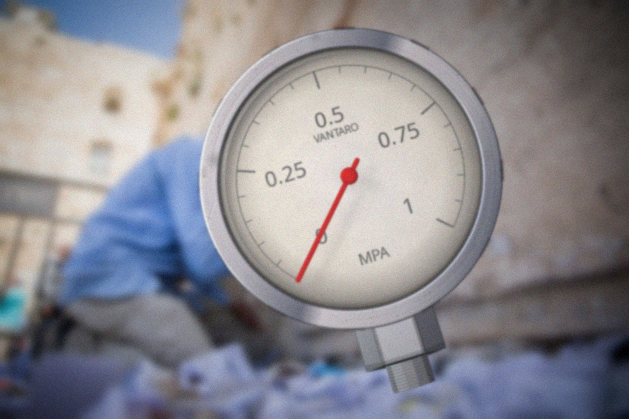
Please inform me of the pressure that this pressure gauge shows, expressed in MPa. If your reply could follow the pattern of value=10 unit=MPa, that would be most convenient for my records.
value=0 unit=MPa
